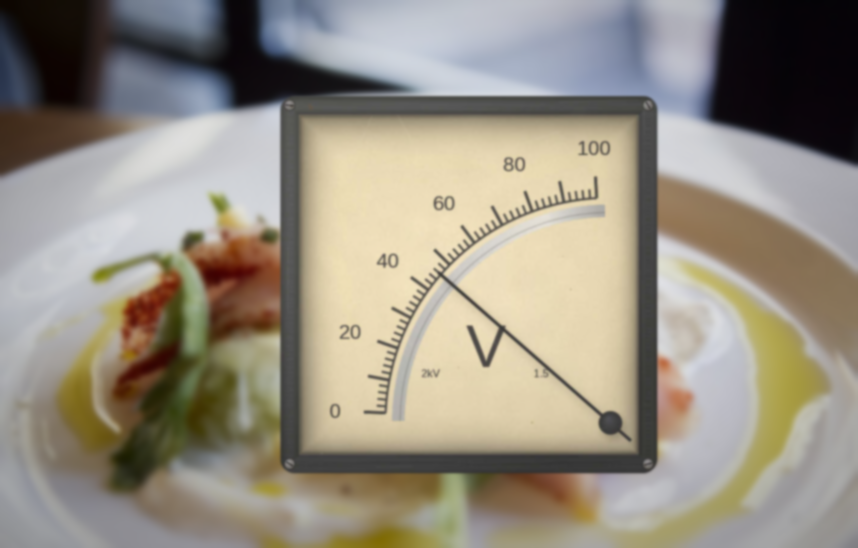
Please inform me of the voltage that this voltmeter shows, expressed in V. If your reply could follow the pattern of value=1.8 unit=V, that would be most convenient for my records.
value=46 unit=V
